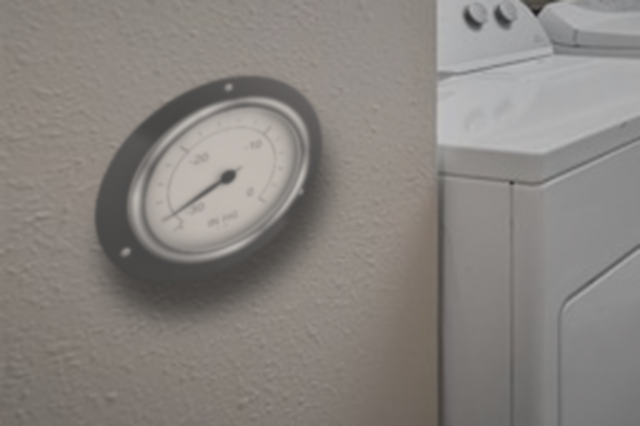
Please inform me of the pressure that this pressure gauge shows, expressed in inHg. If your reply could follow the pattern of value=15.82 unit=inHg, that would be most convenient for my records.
value=-28 unit=inHg
